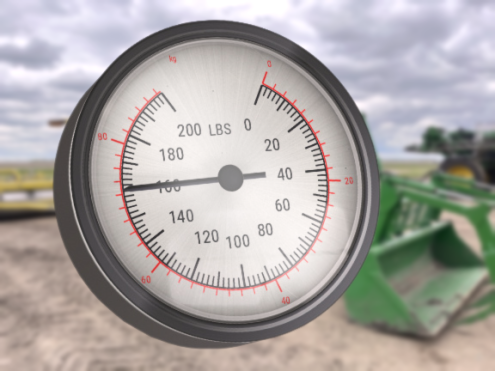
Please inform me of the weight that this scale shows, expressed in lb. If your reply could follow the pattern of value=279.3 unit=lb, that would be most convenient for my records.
value=160 unit=lb
